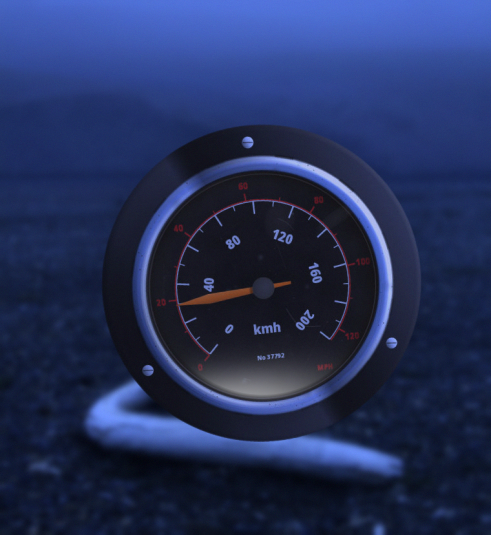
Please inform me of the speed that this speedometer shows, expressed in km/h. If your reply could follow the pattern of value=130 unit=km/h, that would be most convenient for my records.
value=30 unit=km/h
